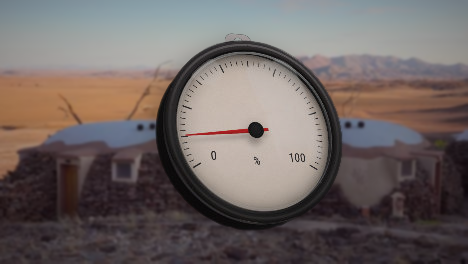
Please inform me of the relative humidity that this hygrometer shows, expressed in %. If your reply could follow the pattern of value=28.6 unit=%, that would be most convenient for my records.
value=10 unit=%
